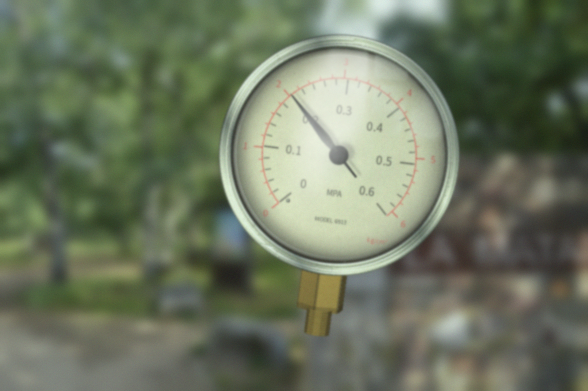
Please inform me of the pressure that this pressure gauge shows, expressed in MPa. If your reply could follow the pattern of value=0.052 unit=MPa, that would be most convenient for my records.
value=0.2 unit=MPa
